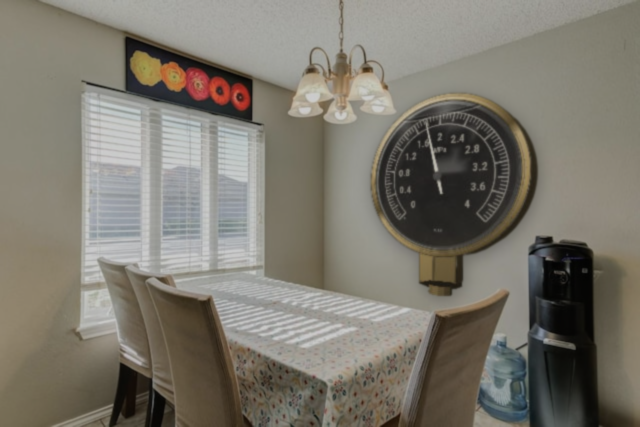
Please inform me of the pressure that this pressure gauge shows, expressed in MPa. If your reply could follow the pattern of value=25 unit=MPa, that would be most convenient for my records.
value=1.8 unit=MPa
